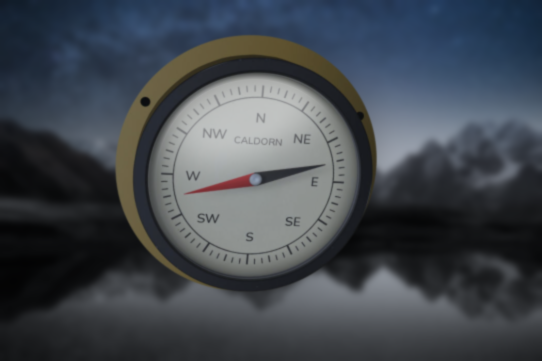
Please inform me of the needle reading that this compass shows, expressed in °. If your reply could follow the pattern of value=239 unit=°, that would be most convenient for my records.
value=255 unit=°
